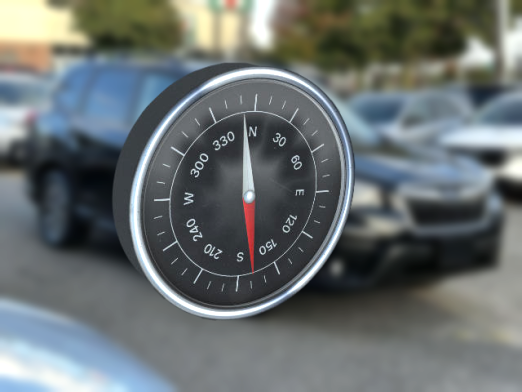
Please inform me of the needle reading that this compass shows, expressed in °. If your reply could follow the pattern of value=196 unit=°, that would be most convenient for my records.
value=170 unit=°
